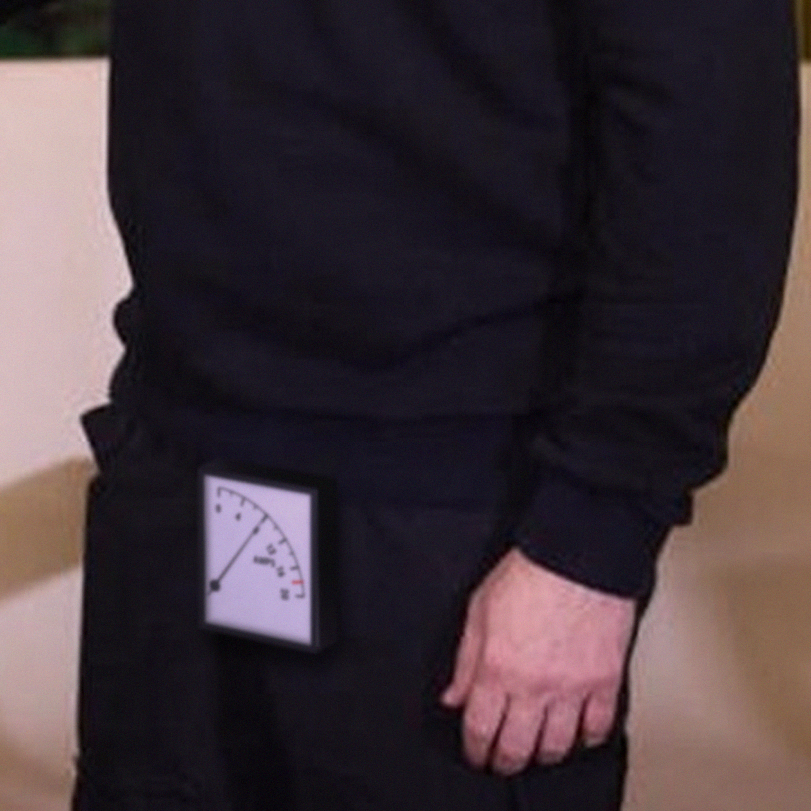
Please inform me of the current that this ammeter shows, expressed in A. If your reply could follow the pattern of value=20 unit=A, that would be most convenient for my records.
value=8 unit=A
